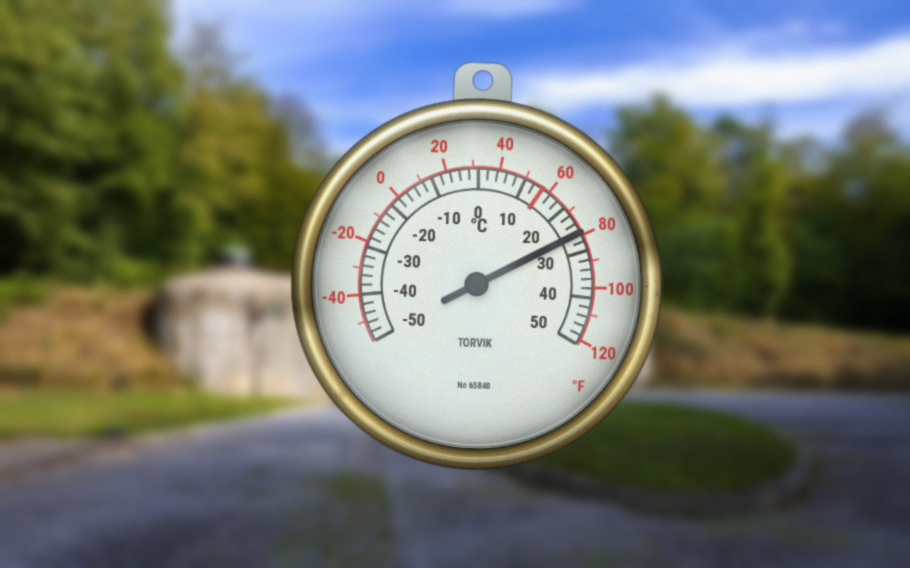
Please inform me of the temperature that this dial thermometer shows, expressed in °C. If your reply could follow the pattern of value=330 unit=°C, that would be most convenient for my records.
value=26 unit=°C
